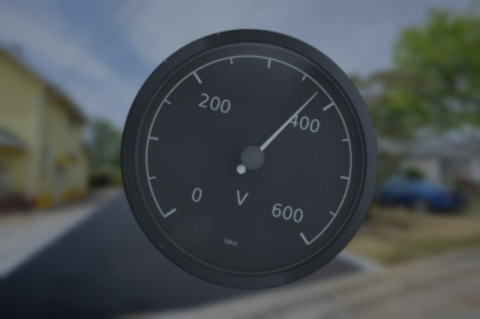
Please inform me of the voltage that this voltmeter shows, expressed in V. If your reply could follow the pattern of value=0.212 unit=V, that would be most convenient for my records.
value=375 unit=V
